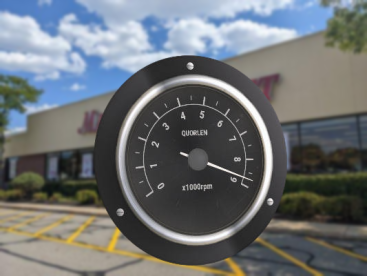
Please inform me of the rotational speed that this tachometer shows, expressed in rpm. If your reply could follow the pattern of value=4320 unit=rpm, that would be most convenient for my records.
value=8750 unit=rpm
